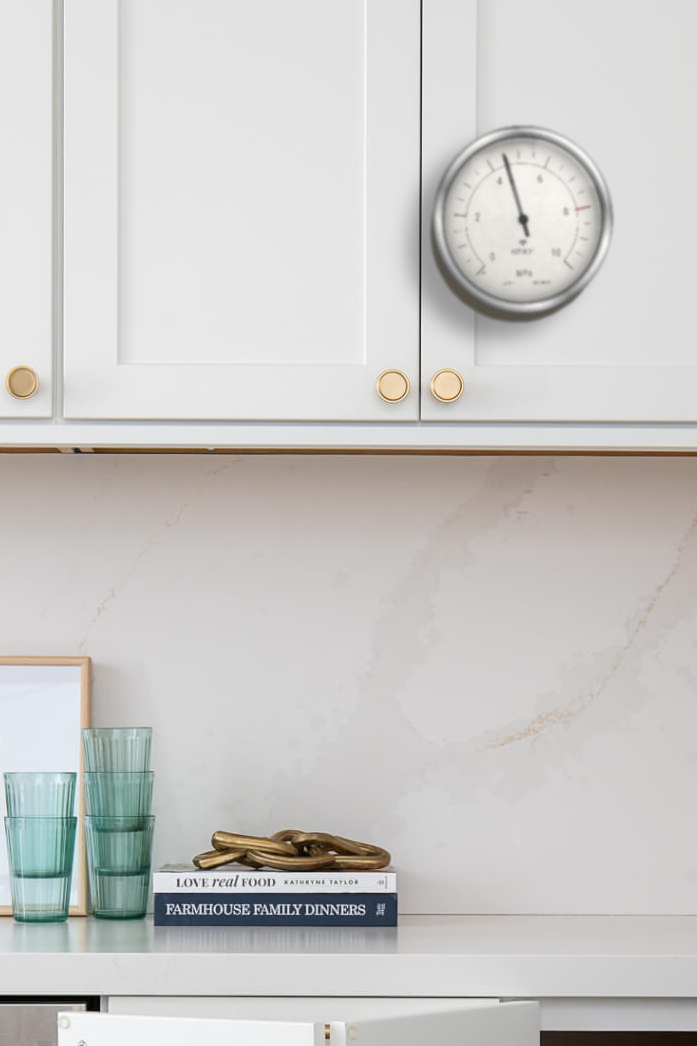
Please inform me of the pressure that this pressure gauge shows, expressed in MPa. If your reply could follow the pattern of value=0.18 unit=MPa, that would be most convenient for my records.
value=4.5 unit=MPa
